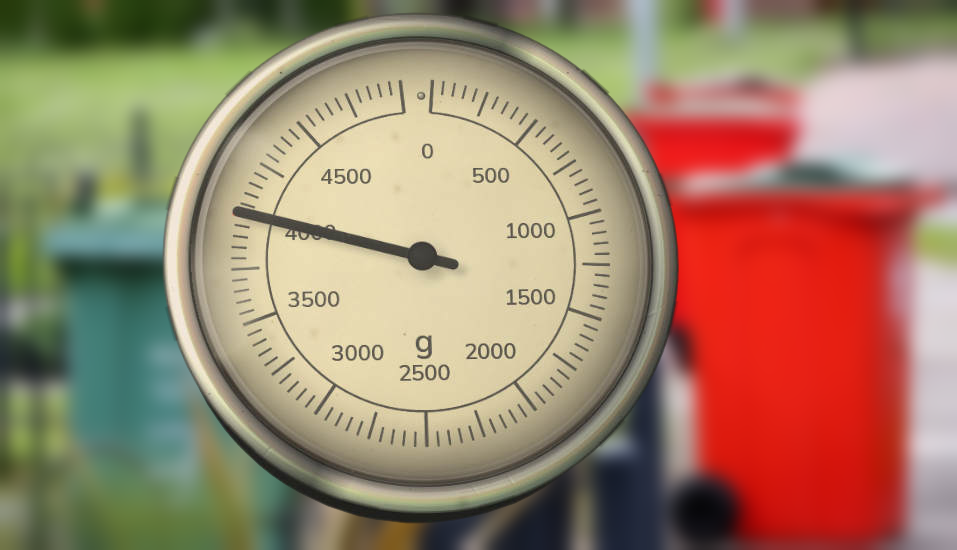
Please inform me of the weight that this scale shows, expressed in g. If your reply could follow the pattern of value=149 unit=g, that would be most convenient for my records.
value=4000 unit=g
